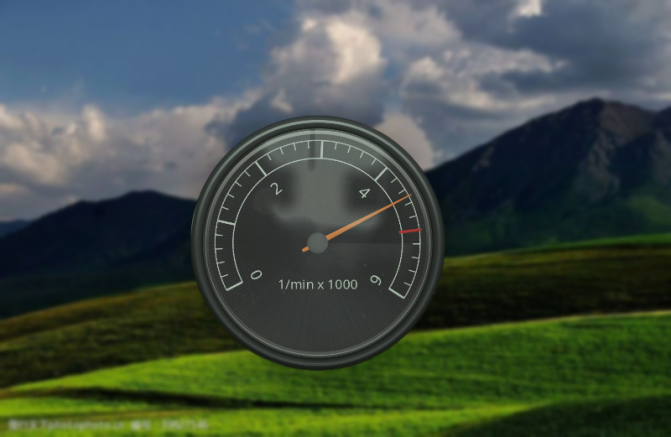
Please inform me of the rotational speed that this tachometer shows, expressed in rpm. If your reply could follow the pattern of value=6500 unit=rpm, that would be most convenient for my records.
value=4500 unit=rpm
